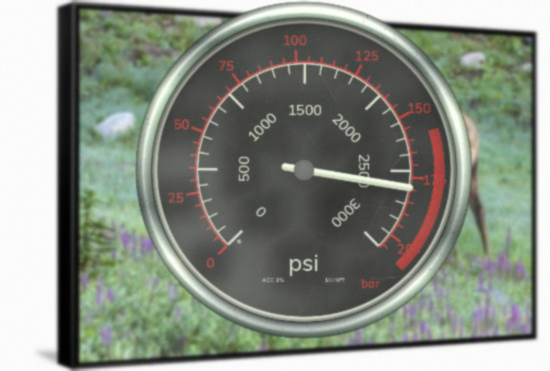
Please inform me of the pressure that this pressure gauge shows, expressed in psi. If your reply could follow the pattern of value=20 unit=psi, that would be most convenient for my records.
value=2600 unit=psi
